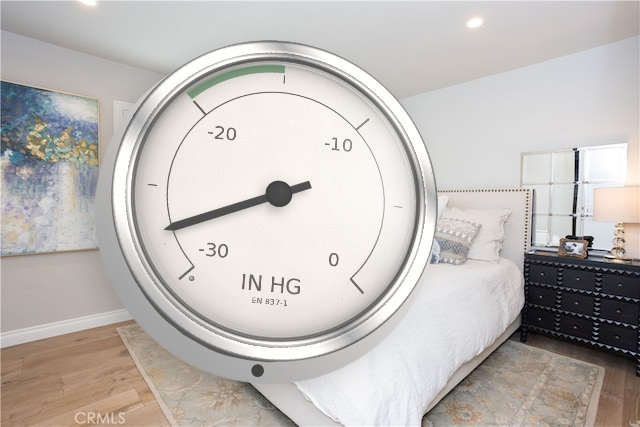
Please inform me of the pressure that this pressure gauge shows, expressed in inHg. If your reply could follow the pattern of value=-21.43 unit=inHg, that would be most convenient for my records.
value=-27.5 unit=inHg
